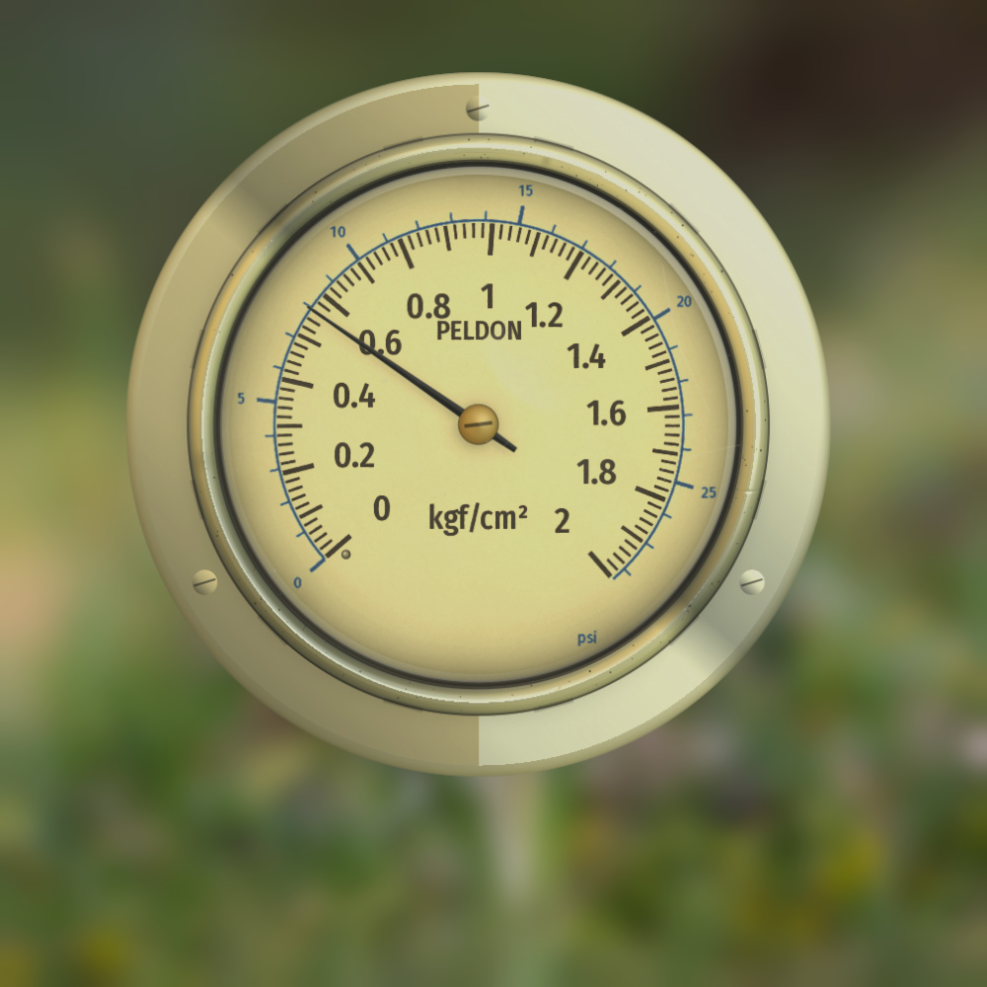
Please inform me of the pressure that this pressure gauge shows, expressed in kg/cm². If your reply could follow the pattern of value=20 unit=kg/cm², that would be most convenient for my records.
value=0.56 unit=kg/cm²
